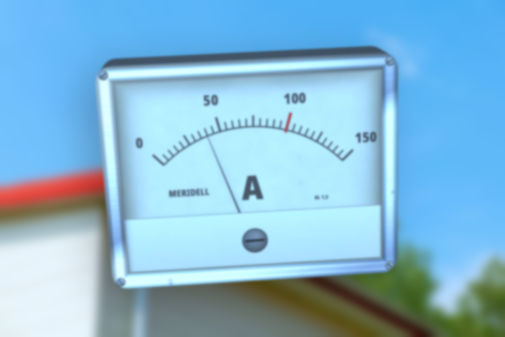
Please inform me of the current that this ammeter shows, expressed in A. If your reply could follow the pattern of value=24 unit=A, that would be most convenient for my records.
value=40 unit=A
